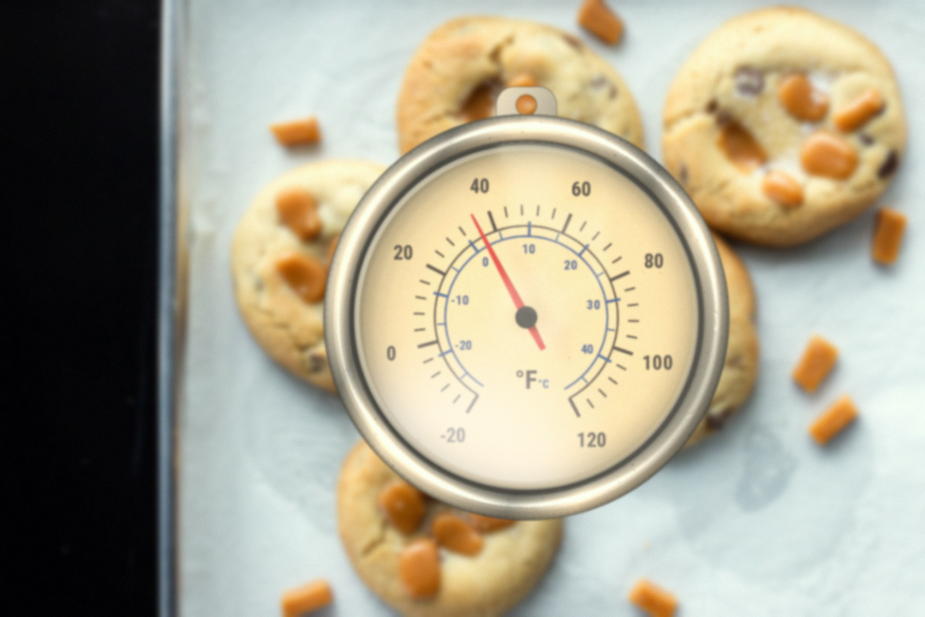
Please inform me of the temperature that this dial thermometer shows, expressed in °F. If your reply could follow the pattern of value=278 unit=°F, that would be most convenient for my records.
value=36 unit=°F
